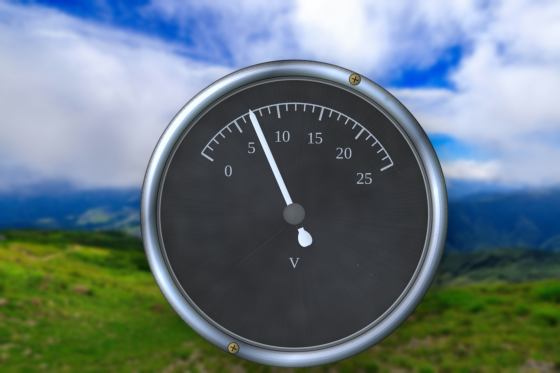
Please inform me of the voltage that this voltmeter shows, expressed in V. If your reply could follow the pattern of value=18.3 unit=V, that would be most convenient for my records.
value=7 unit=V
